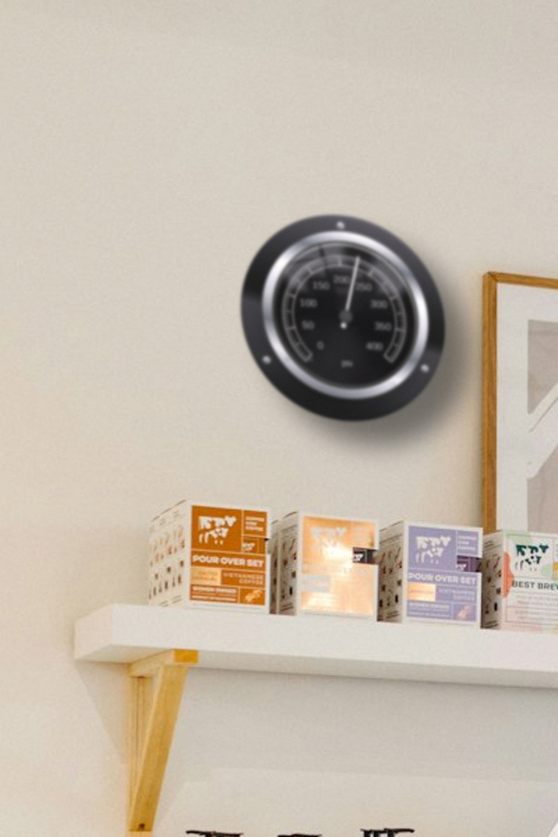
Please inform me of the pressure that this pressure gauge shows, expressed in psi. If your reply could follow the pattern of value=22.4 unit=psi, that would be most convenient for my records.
value=225 unit=psi
